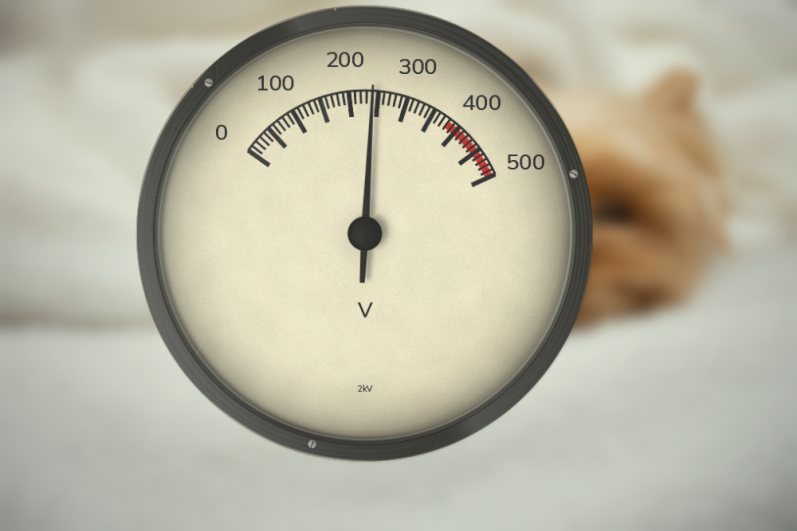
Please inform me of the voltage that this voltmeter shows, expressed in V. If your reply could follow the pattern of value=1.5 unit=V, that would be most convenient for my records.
value=240 unit=V
